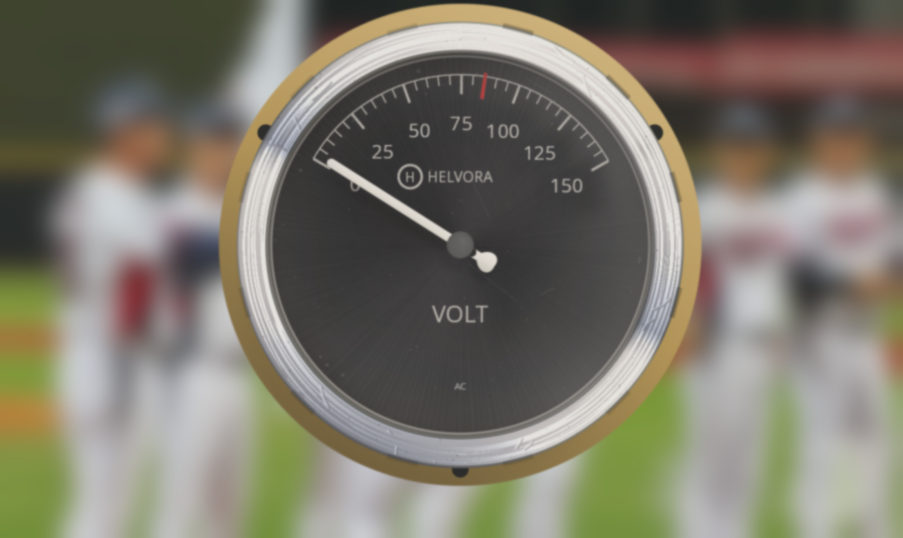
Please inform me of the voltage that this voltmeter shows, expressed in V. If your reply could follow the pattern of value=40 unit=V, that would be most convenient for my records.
value=2.5 unit=V
